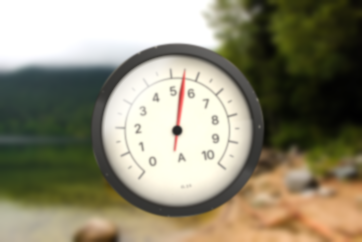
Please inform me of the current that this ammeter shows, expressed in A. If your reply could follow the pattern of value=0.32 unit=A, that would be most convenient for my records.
value=5.5 unit=A
